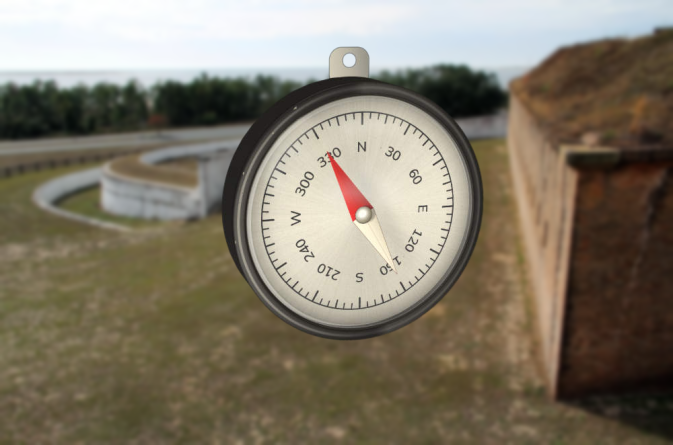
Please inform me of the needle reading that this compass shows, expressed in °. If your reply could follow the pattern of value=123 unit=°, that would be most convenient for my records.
value=330 unit=°
